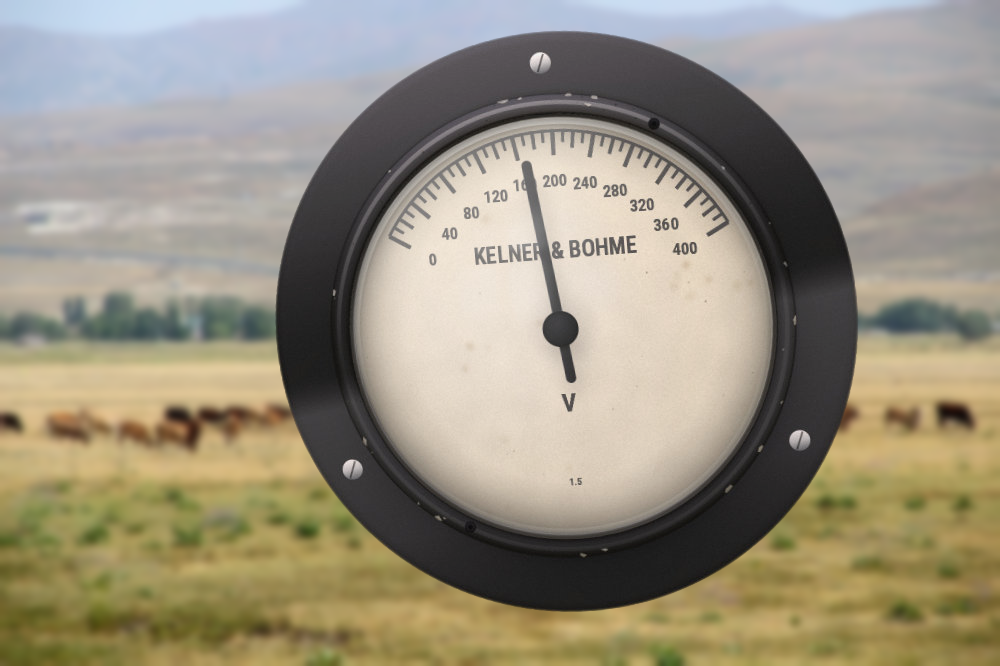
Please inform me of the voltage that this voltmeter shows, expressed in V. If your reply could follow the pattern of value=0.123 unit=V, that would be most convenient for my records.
value=170 unit=V
